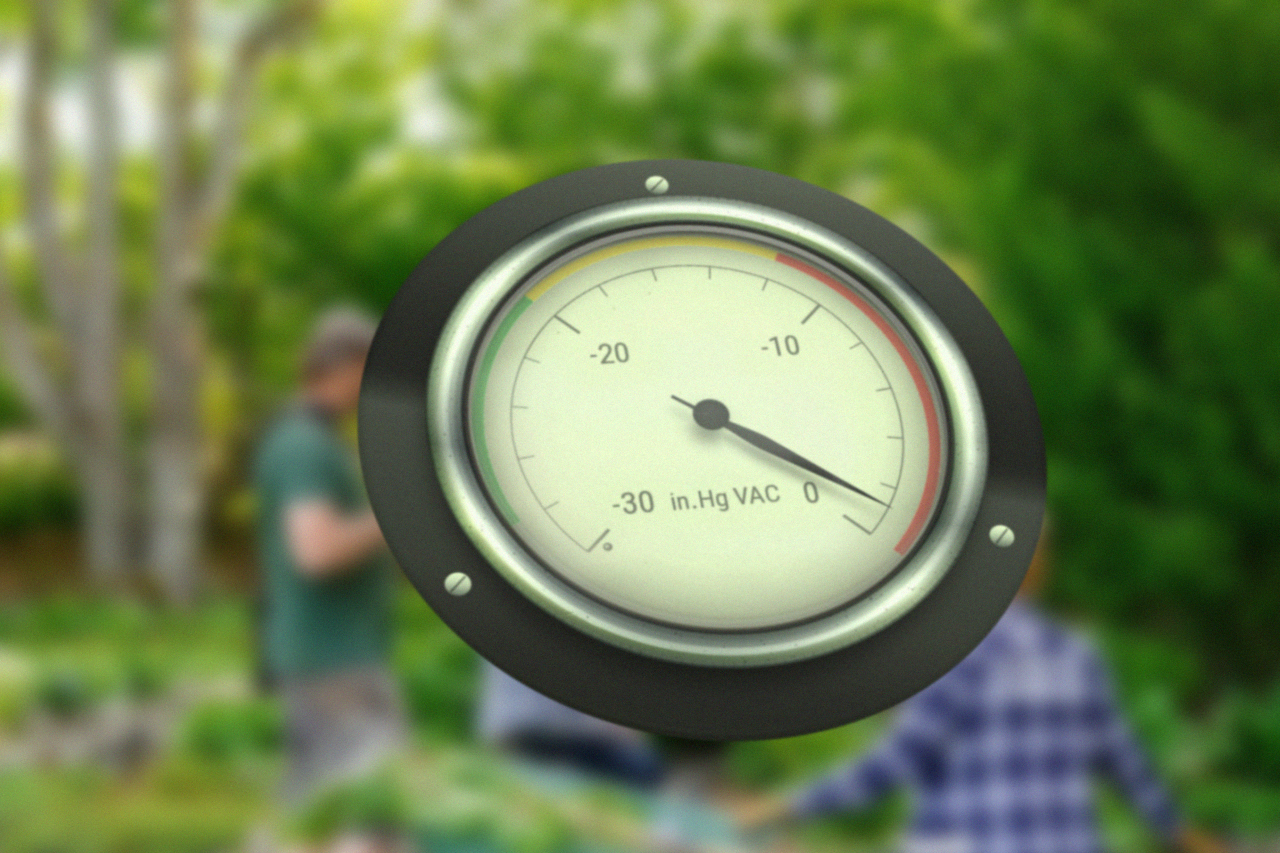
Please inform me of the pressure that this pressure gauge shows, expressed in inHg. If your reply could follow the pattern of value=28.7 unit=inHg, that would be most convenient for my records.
value=-1 unit=inHg
